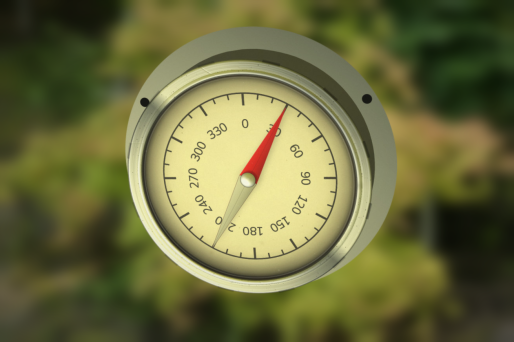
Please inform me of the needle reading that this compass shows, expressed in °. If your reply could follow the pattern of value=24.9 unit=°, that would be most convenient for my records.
value=30 unit=°
